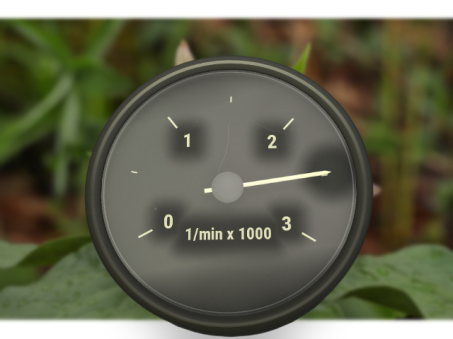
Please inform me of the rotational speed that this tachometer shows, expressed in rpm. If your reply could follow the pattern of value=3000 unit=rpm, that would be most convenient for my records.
value=2500 unit=rpm
